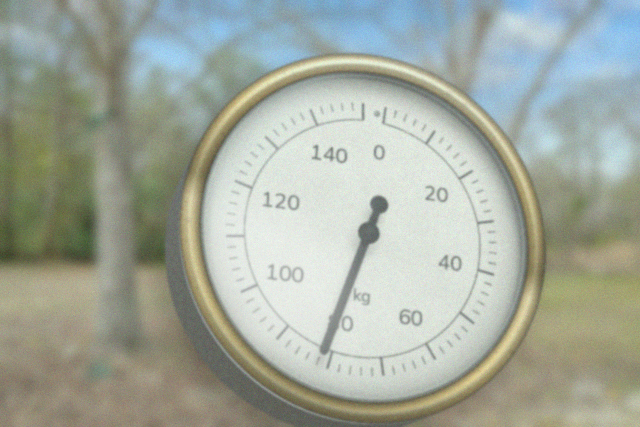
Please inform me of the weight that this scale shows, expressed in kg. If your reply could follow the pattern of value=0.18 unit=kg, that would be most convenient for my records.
value=82 unit=kg
